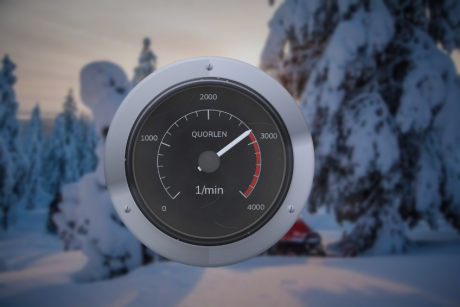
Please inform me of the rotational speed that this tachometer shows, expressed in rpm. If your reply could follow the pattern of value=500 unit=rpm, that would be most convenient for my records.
value=2800 unit=rpm
